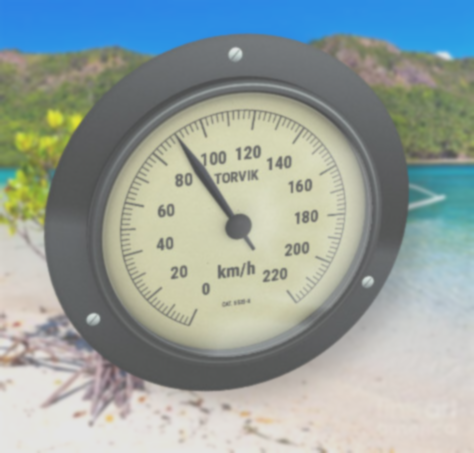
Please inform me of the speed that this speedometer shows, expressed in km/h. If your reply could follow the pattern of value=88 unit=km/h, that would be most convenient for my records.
value=90 unit=km/h
